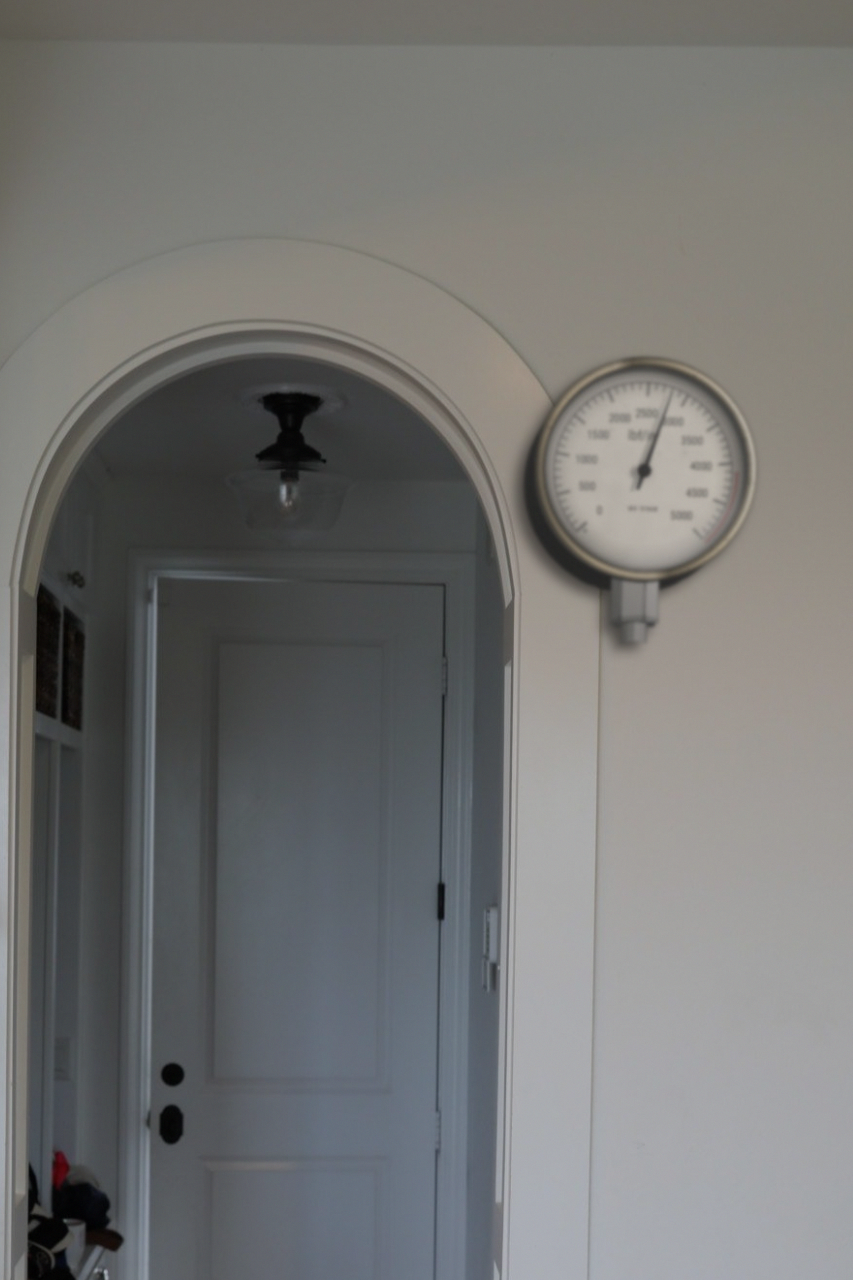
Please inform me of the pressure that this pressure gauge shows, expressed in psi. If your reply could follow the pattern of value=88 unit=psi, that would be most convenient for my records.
value=2800 unit=psi
